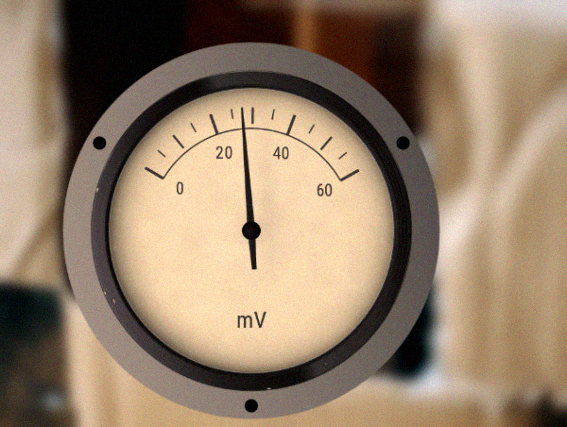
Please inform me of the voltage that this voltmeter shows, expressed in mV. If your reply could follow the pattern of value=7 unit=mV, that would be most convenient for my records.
value=27.5 unit=mV
